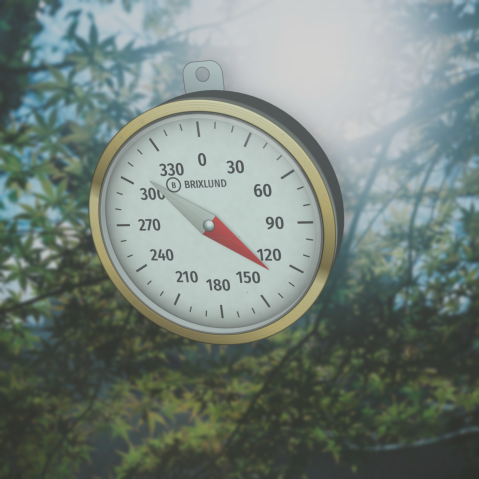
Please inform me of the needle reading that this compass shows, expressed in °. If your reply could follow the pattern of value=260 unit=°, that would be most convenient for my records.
value=130 unit=°
